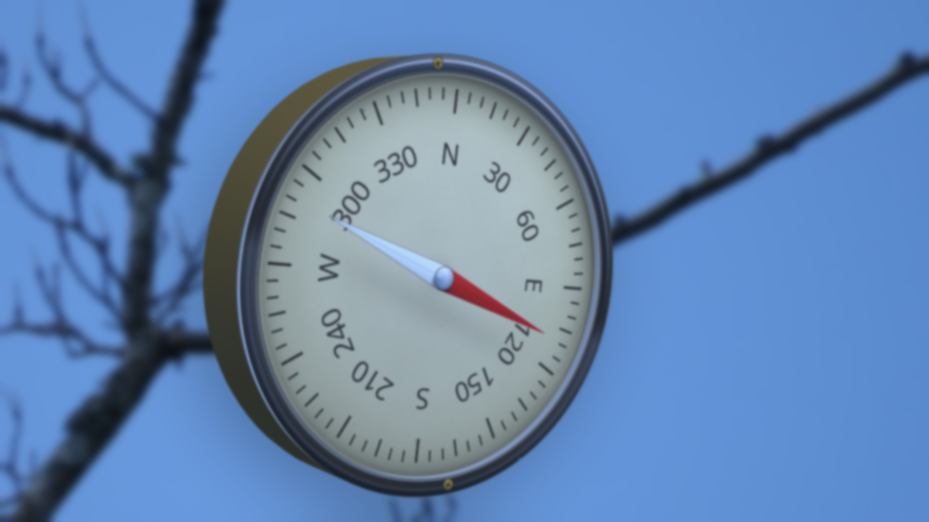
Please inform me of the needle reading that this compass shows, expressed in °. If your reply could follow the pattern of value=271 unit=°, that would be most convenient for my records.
value=110 unit=°
